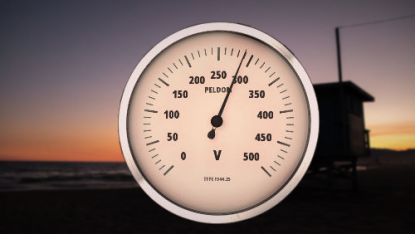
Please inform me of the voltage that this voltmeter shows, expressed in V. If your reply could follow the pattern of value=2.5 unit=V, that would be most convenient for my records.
value=290 unit=V
